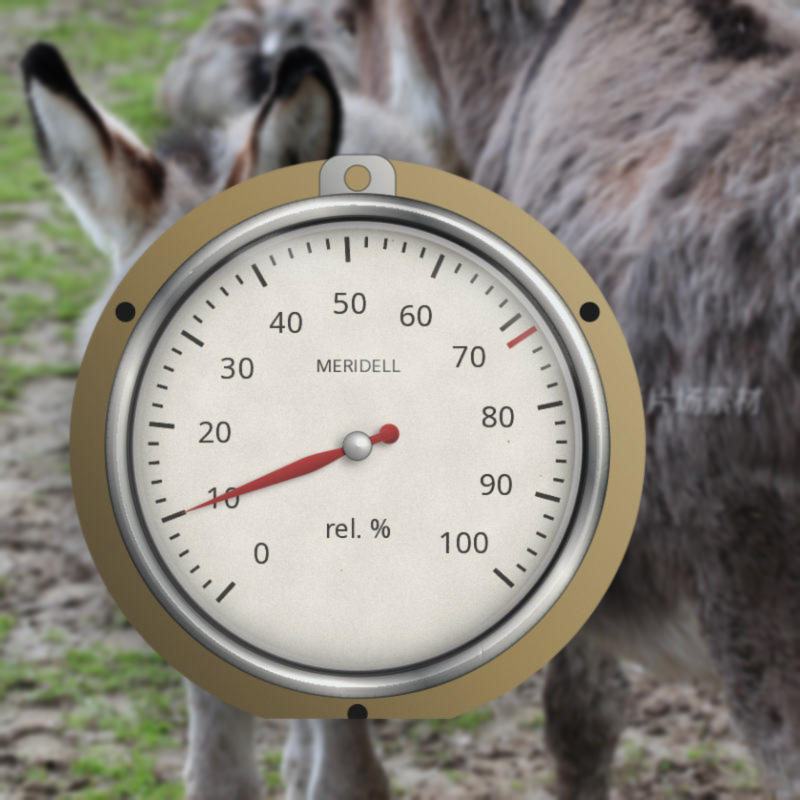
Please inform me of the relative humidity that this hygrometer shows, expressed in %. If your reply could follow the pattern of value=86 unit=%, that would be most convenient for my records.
value=10 unit=%
